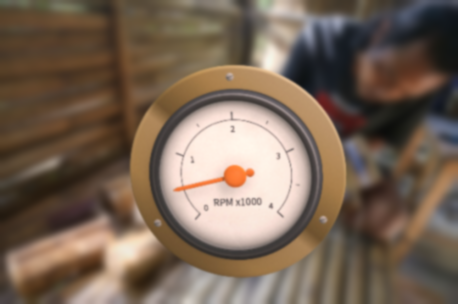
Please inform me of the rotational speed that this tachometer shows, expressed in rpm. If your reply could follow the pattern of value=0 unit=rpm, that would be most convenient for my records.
value=500 unit=rpm
